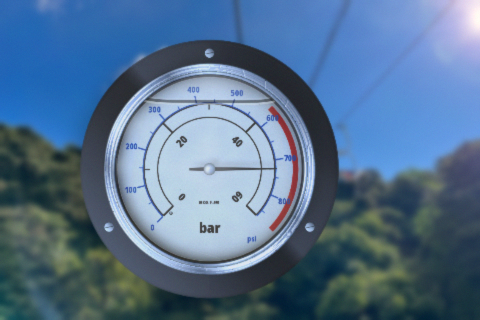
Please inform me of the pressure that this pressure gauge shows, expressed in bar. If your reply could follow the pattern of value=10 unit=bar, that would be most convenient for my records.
value=50 unit=bar
